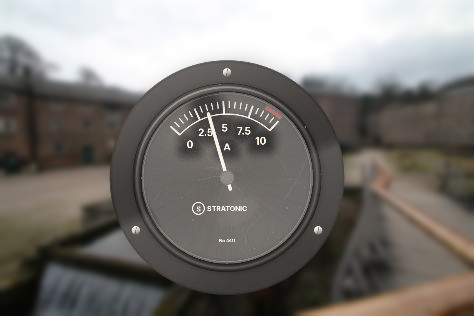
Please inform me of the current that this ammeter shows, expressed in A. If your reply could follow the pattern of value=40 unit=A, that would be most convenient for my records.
value=3.5 unit=A
